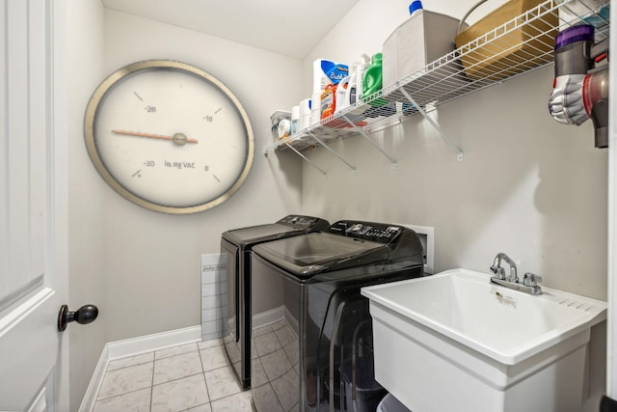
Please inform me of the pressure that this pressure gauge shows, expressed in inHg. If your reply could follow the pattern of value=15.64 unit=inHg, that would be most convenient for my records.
value=-25 unit=inHg
